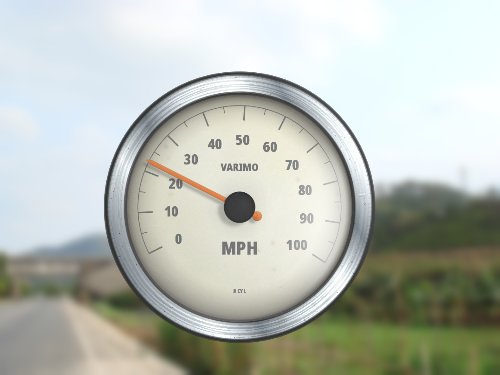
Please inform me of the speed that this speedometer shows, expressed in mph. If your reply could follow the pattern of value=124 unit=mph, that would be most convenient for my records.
value=22.5 unit=mph
